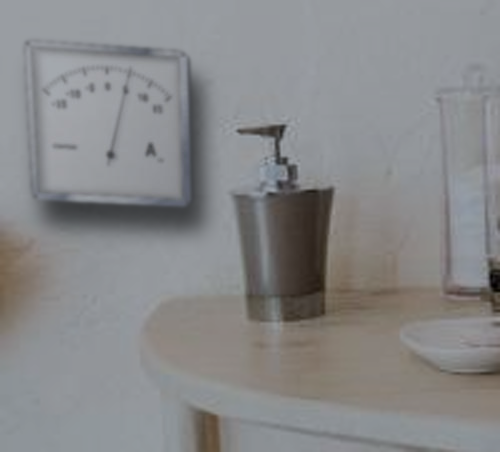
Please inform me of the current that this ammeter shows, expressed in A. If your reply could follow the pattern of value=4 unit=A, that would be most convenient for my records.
value=5 unit=A
